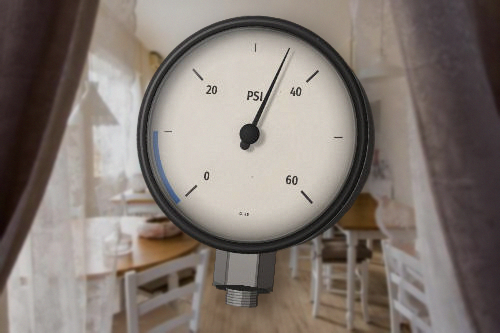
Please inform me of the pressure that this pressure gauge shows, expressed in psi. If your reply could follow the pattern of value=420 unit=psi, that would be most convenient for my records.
value=35 unit=psi
